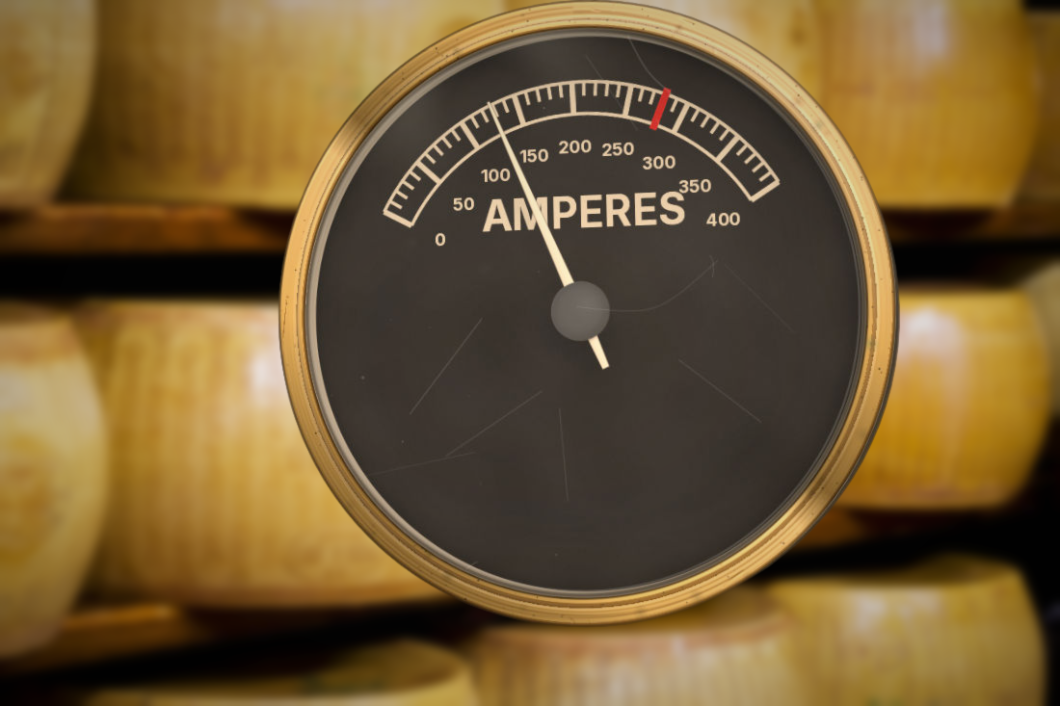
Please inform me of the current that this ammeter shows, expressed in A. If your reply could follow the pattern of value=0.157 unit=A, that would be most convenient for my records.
value=130 unit=A
